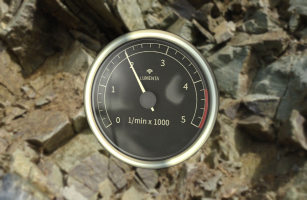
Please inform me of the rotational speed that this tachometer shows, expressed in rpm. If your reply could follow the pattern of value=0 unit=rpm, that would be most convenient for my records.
value=2000 unit=rpm
